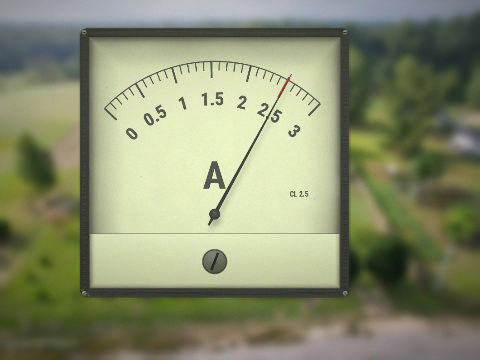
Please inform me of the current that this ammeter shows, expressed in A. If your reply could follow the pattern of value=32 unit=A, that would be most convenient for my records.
value=2.5 unit=A
